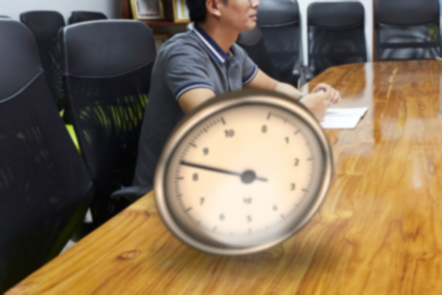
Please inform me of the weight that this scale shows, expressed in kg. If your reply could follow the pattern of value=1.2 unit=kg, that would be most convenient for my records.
value=8.5 unit=kg
